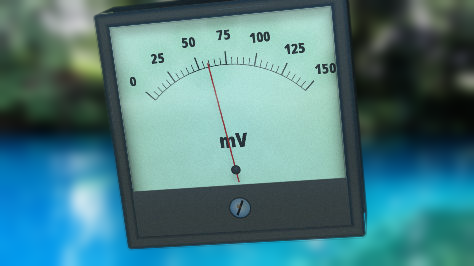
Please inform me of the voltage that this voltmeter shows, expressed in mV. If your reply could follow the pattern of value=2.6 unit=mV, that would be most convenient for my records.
value=60 unit=mV
